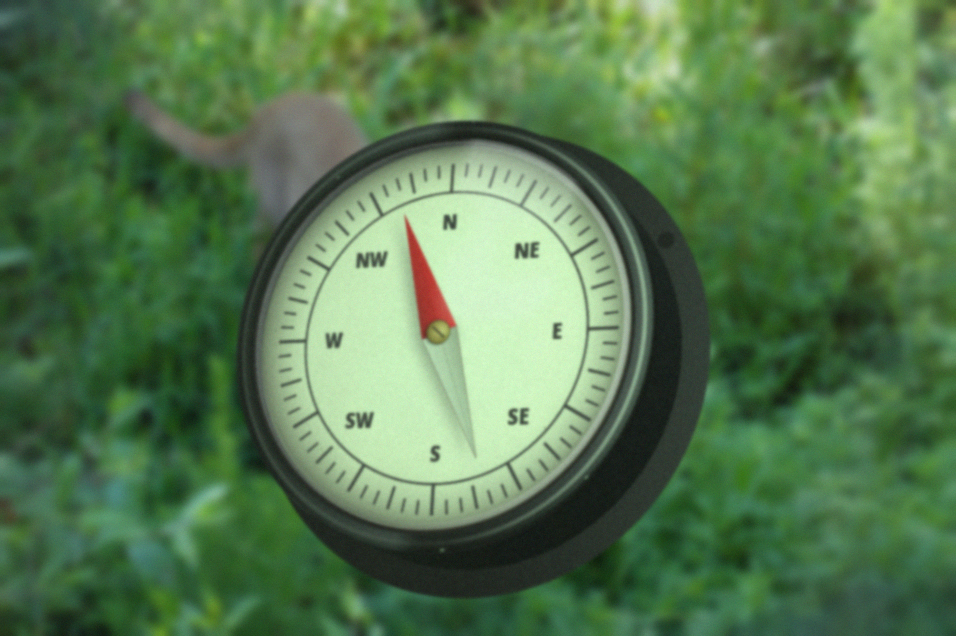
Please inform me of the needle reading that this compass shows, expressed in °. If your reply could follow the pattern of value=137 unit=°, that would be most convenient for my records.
value=340 unit=°
